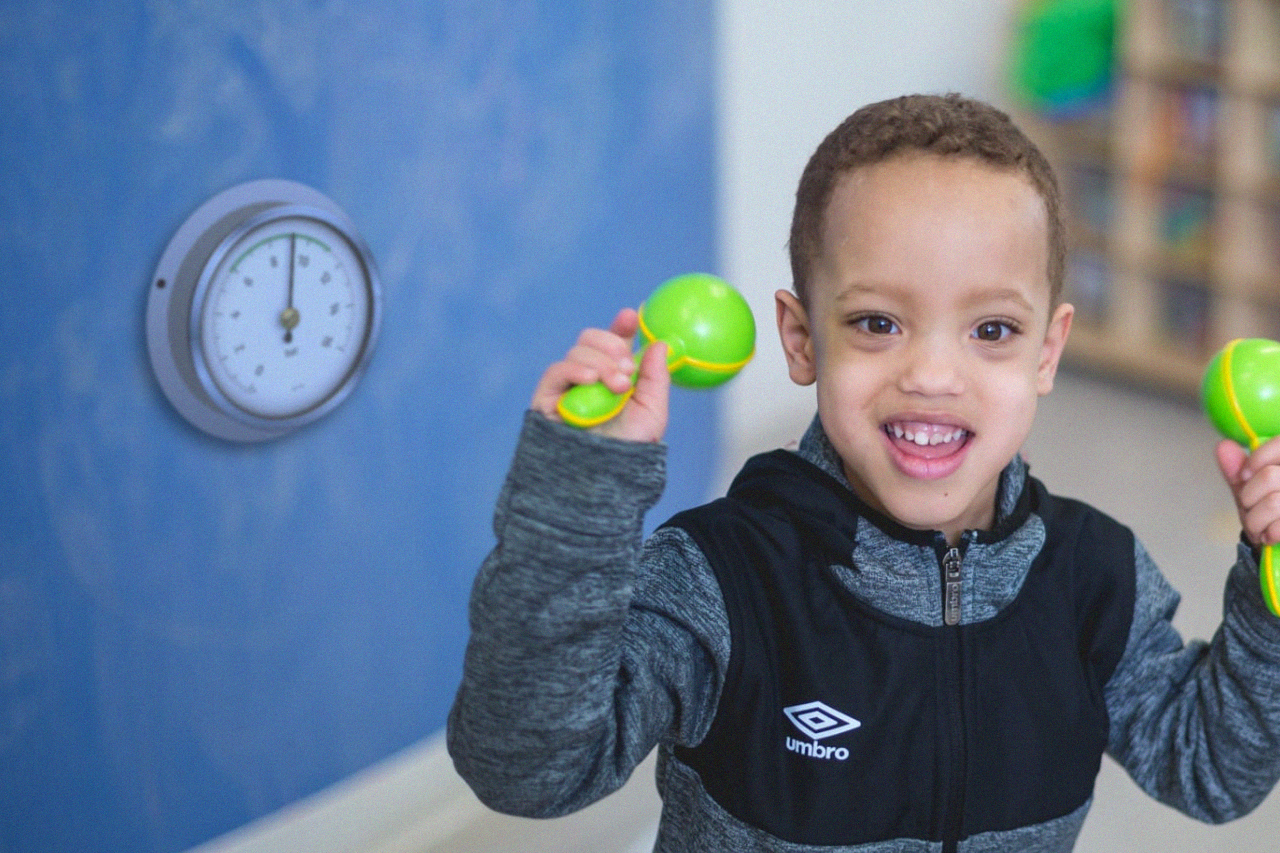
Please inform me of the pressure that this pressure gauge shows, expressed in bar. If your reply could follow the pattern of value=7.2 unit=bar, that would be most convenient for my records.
value=9 unit=bar
